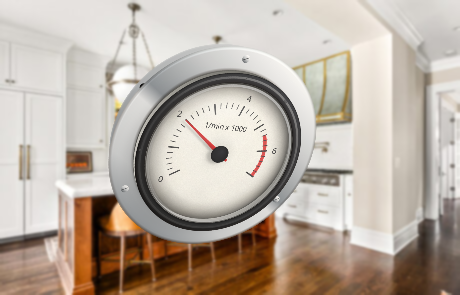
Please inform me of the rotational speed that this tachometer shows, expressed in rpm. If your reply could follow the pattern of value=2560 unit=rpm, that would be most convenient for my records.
value=2000 unit=rpm
